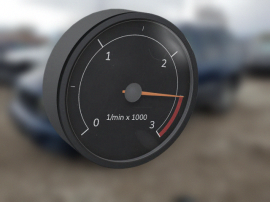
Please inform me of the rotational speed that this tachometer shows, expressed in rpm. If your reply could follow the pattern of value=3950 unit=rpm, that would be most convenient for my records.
value=2500 unit=rpm
